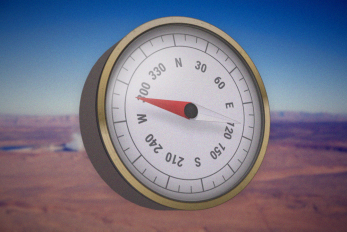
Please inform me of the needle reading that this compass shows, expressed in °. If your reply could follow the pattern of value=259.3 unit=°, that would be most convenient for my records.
value=290 unit=°
